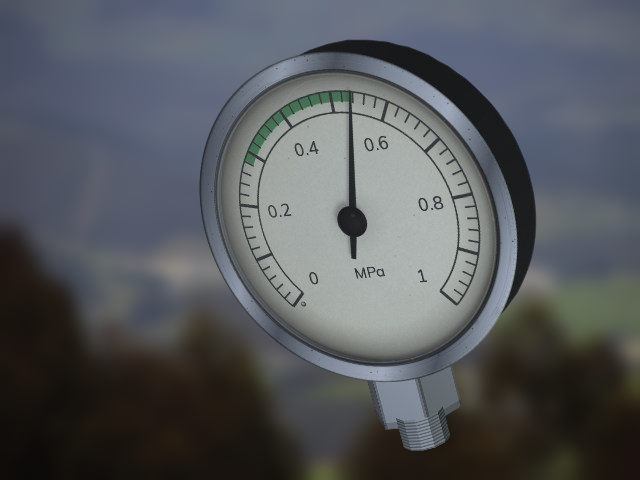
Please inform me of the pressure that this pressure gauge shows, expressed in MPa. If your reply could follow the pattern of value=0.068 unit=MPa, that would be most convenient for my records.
value=0.54 unit=MPa
